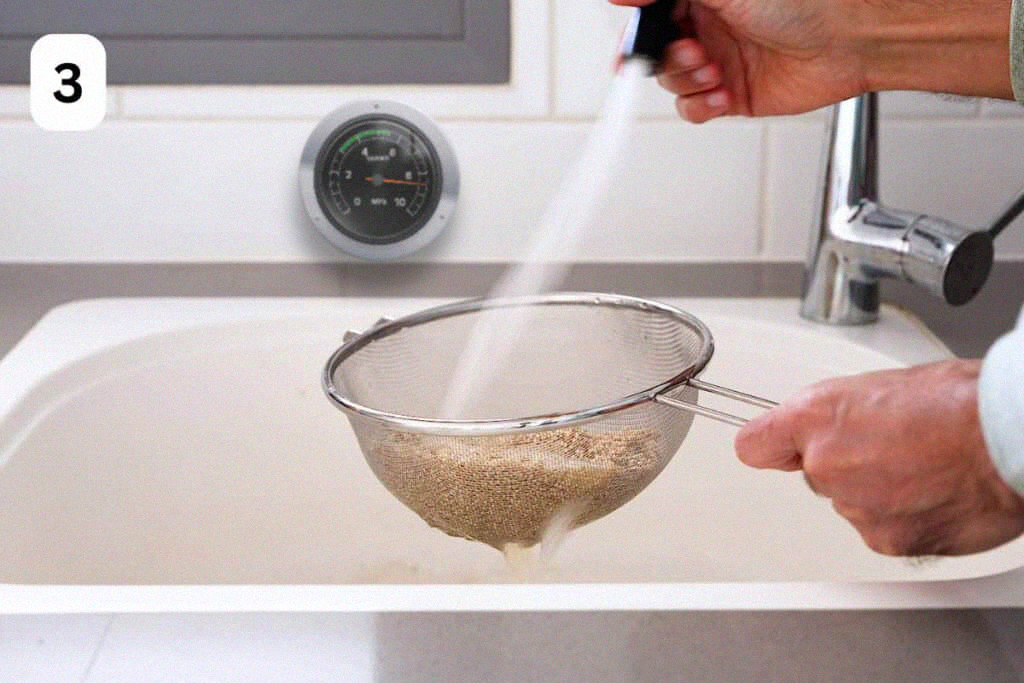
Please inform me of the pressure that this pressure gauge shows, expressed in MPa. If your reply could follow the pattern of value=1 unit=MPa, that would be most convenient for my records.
value=8.5 unit=MPa
